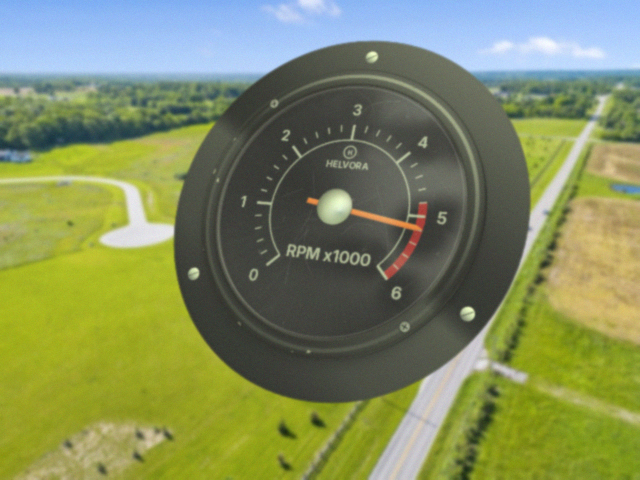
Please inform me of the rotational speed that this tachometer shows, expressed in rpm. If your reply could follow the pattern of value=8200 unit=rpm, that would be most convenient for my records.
value=5200 unit=rpm
